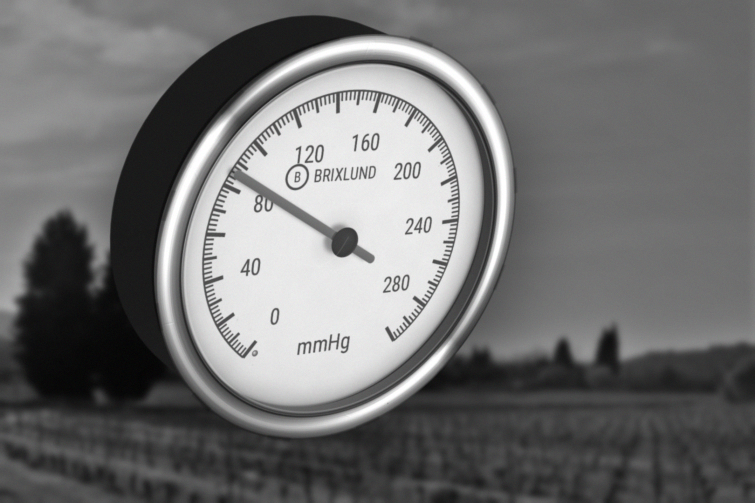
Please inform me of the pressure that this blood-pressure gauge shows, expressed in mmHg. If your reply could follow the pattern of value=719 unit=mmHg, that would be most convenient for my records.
value=86 unit=mmHg
